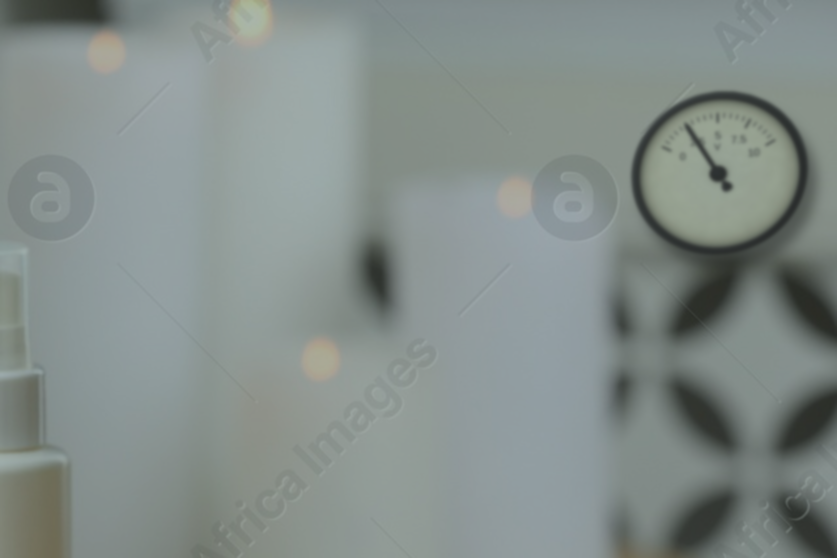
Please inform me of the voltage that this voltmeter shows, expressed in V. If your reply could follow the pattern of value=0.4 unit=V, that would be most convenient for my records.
value=2.5 unit=V
